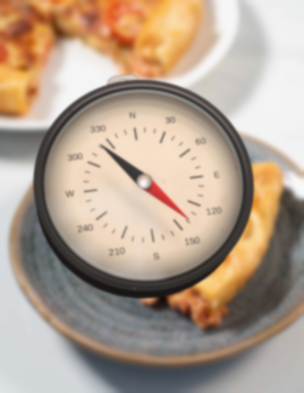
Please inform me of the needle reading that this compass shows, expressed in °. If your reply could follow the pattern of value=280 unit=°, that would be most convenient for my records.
value=140 unit=°
